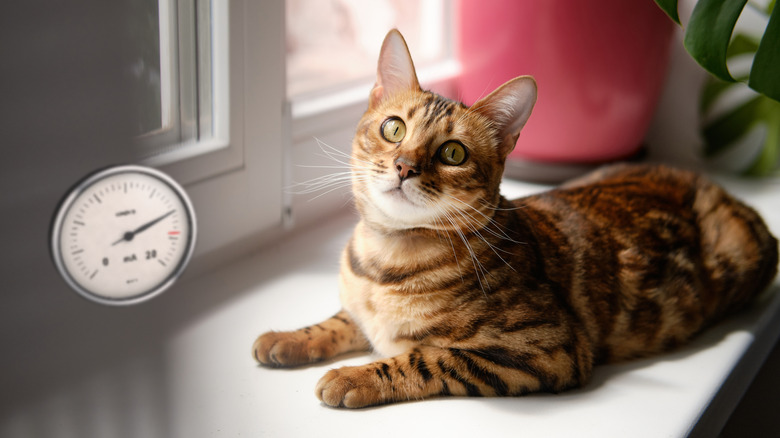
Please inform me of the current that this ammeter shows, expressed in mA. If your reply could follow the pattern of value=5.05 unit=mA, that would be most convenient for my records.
value=15 unit=mA
